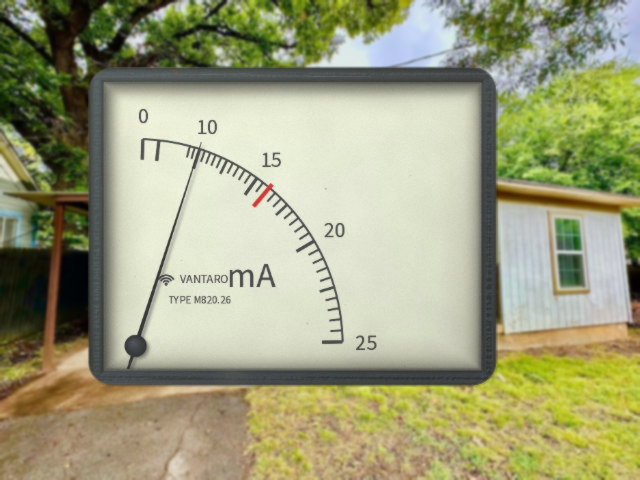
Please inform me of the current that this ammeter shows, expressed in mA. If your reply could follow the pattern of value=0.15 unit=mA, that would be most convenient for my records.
value=10 unit=mA
